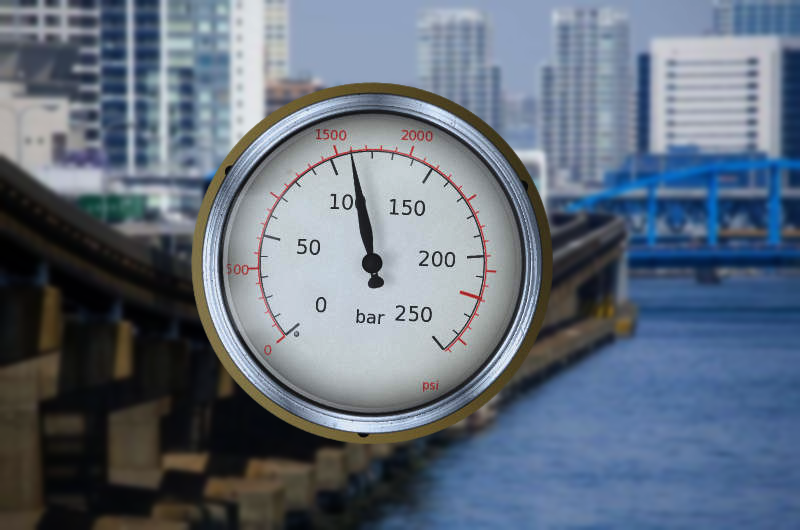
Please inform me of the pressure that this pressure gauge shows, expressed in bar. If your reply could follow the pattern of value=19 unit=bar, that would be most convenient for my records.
value=110 unit=bar
